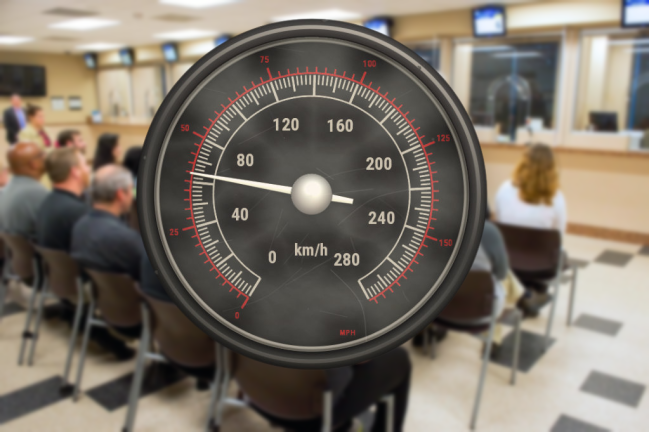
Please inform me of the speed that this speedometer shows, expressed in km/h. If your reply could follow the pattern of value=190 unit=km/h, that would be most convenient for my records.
value=64 unit=km/h
